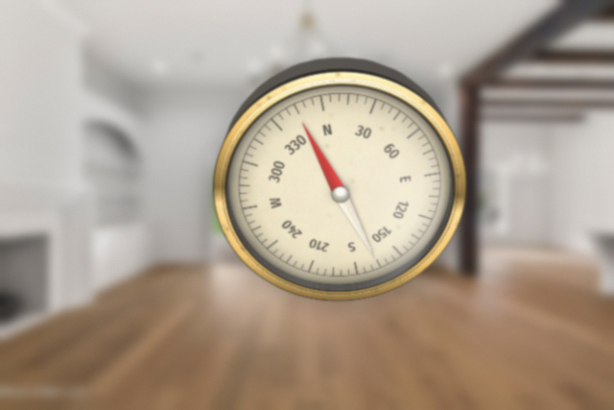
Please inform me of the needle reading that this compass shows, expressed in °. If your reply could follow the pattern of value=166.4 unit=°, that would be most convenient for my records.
value=345 unit=°
